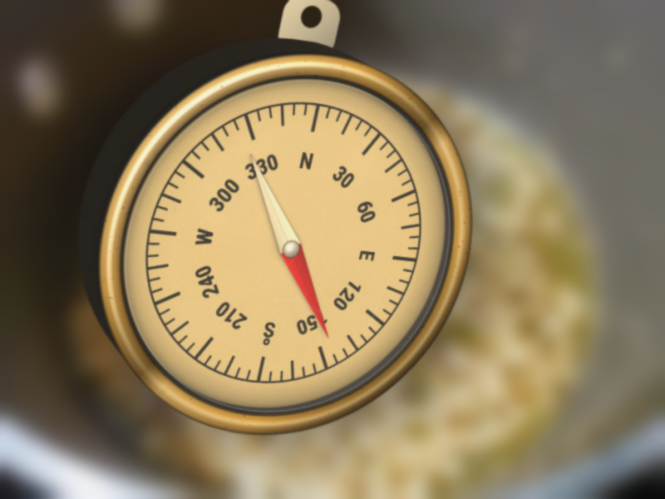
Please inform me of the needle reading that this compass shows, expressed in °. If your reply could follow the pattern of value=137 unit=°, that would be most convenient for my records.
value=145 unit=°
